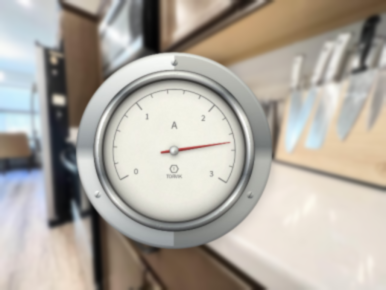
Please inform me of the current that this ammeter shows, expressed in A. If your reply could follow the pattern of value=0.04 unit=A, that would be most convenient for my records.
value=2.5 unit=A
